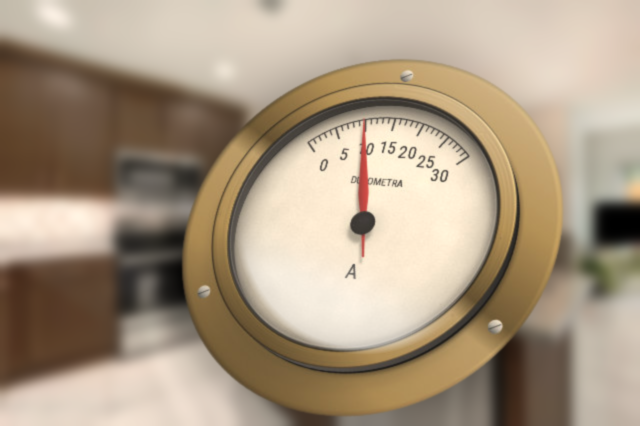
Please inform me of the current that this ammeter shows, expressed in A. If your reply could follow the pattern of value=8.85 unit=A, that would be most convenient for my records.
value=10 unit=A
